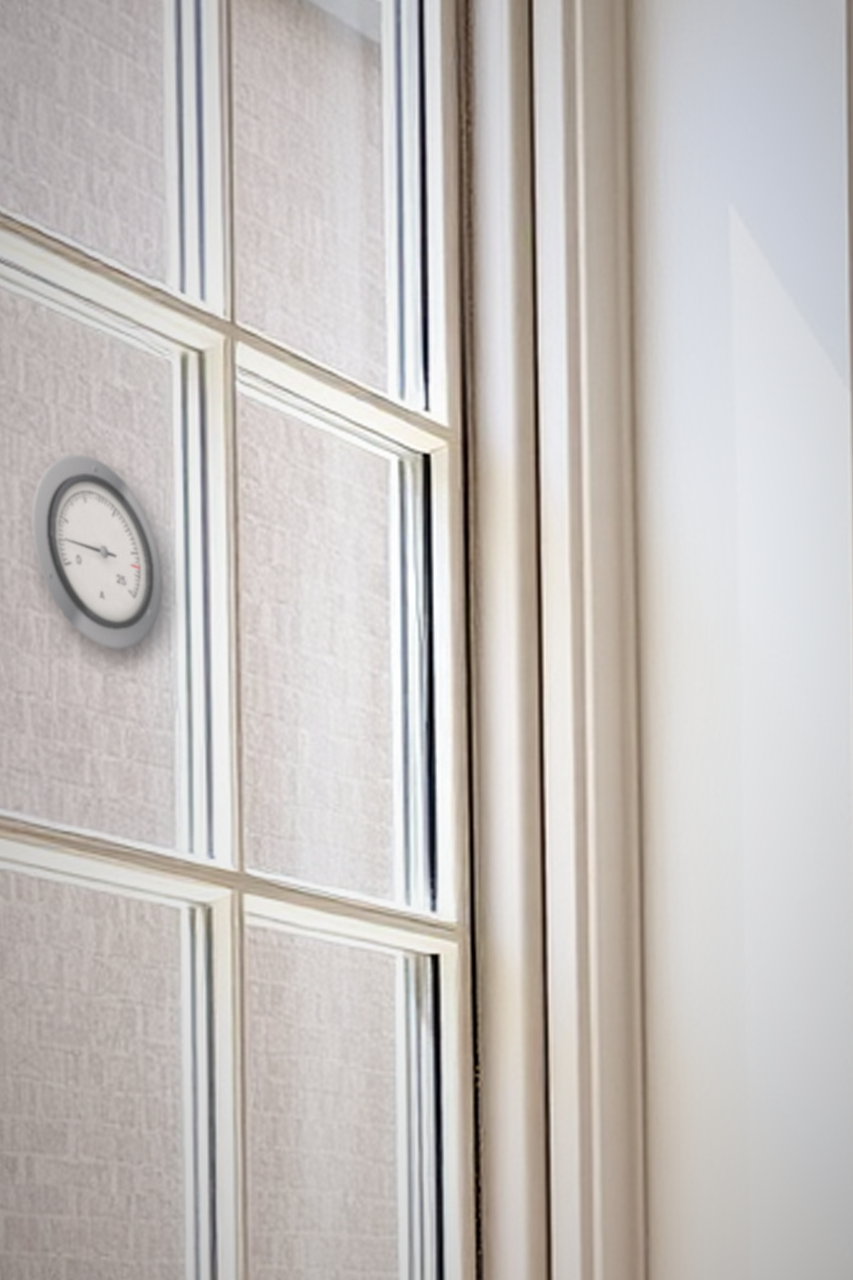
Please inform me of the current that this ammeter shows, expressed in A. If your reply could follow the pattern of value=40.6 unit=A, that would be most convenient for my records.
value=2.5 unit=A
